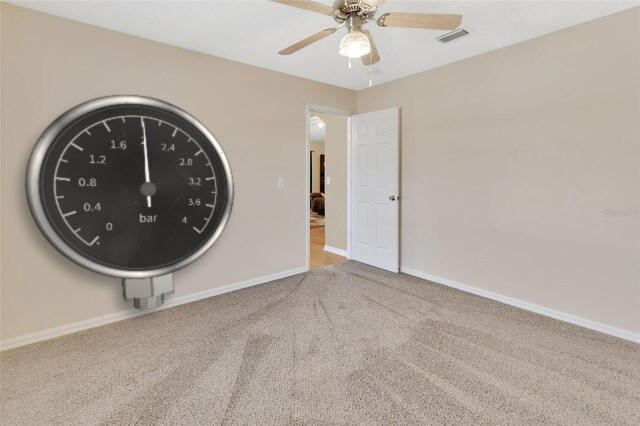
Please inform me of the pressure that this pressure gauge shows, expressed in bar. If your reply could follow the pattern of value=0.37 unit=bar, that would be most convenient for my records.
value=2 unit=bar
